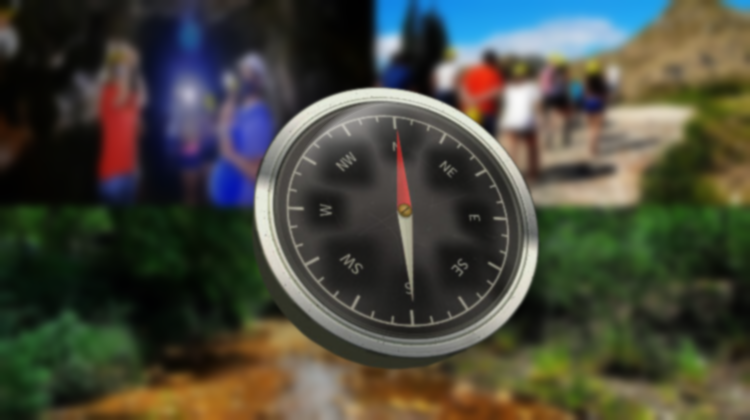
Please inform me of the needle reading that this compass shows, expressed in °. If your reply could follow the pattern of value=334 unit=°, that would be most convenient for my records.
value=0 unit=°
